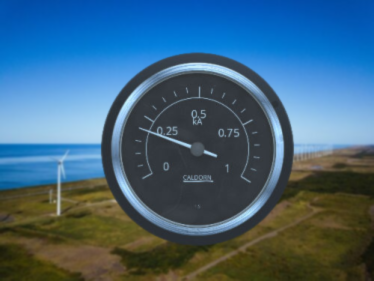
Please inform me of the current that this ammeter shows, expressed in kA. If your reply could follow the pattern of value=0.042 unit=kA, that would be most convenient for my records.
value=0.2 unit=kA
